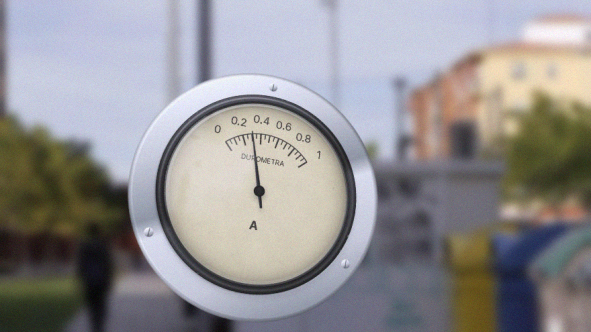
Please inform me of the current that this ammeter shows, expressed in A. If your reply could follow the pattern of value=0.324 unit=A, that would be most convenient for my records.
value=0.3 unit=A
